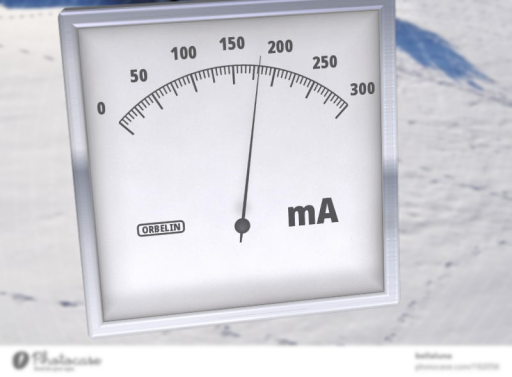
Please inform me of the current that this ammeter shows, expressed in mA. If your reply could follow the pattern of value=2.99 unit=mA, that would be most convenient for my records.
value=180 unit=mA
